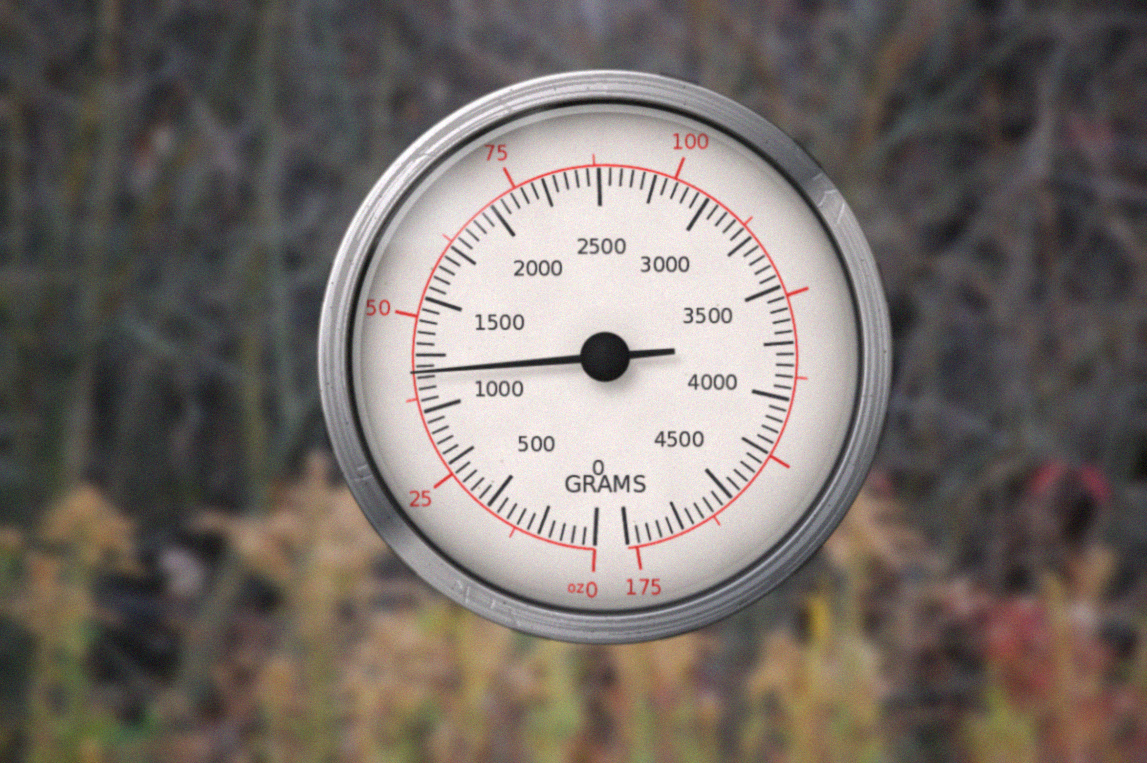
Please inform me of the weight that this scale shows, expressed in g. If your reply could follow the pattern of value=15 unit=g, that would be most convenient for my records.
value=1175 unit=g
